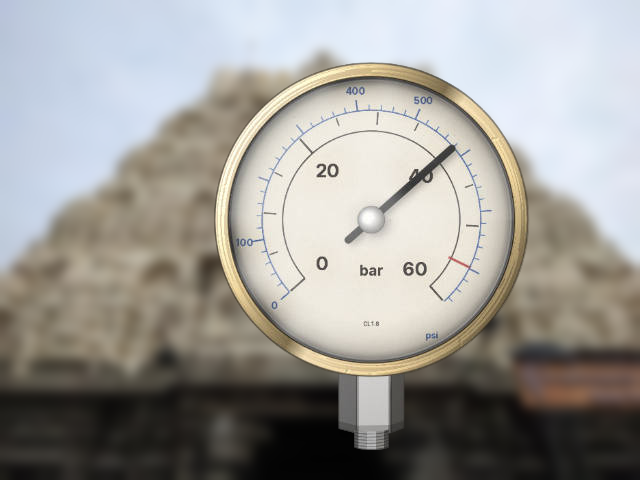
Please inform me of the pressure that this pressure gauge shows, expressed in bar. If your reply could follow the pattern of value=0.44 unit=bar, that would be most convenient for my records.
value=40 unit=bar
